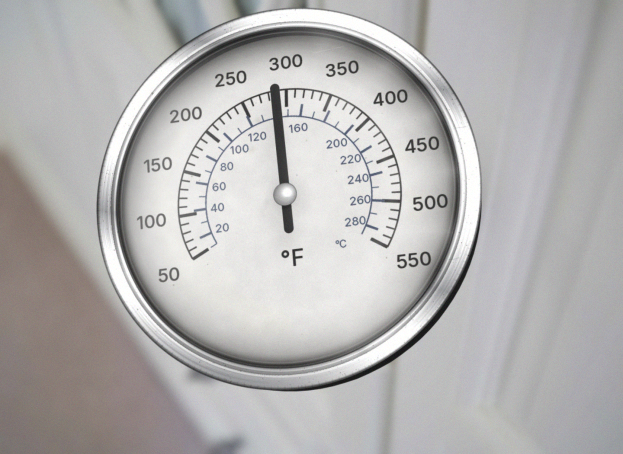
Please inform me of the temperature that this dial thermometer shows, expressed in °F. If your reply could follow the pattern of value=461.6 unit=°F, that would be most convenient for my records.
value=290 unit=°F
